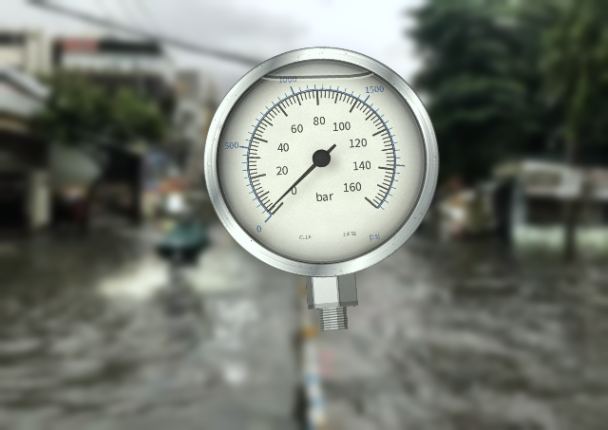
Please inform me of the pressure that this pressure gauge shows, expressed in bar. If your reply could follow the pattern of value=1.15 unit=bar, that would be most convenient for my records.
value=2 unit=bar
